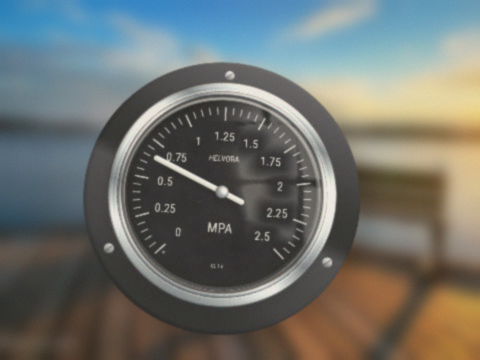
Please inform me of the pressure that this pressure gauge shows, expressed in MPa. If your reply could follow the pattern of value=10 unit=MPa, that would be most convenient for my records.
value=0.65 unit=MPa
